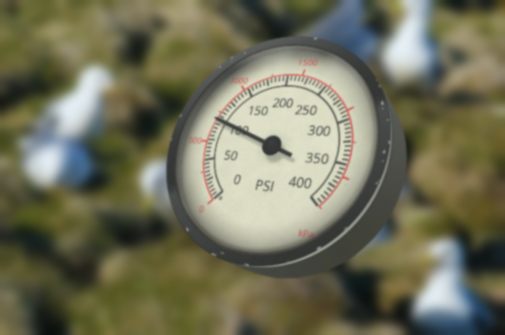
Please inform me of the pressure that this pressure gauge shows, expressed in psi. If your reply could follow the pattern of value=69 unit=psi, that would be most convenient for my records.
value=100 unit=psi
